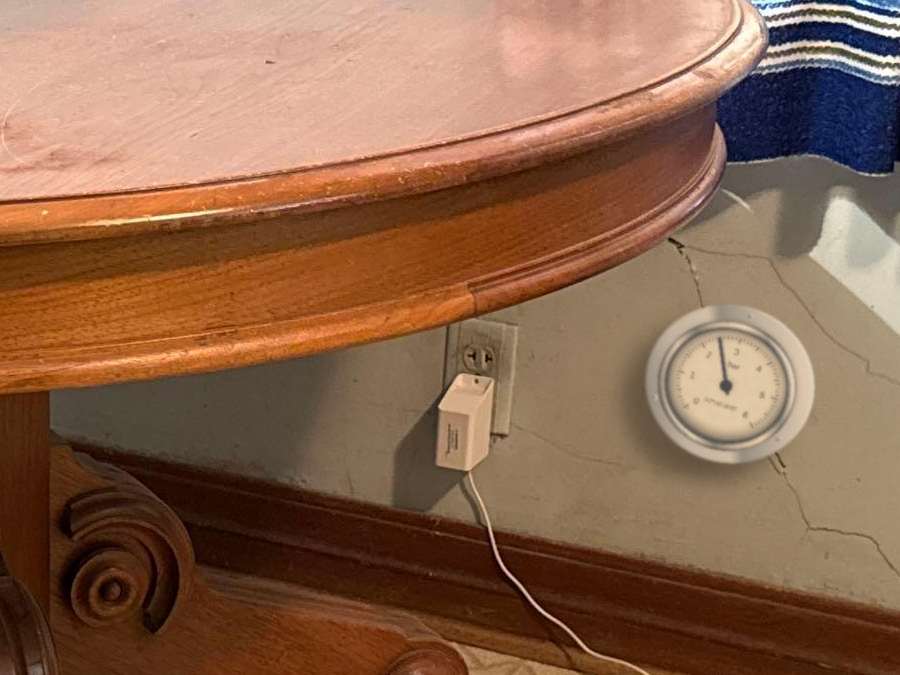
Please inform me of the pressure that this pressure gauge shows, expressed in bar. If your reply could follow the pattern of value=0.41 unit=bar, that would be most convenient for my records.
value=2.5 unit=bar
